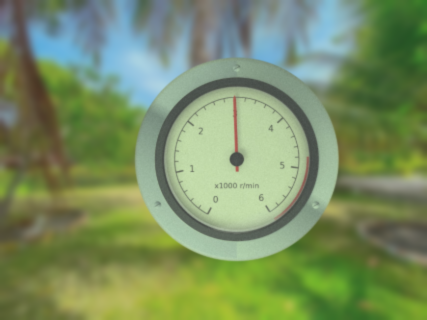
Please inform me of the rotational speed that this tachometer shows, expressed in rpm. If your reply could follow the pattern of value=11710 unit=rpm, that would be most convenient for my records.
value=3000 unit=rpm
